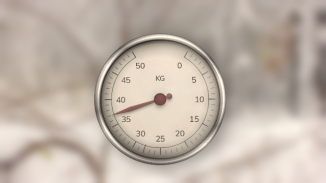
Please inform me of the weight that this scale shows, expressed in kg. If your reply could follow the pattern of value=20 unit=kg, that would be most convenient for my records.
value=37 unit=kg
